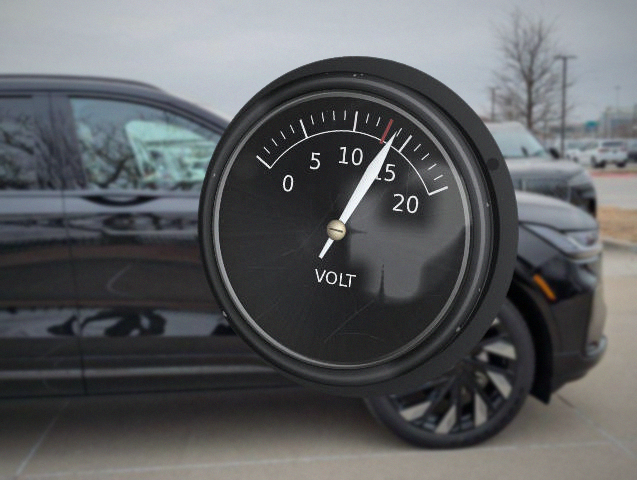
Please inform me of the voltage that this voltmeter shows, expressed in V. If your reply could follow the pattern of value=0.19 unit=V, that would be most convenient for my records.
value=14 unit=V
